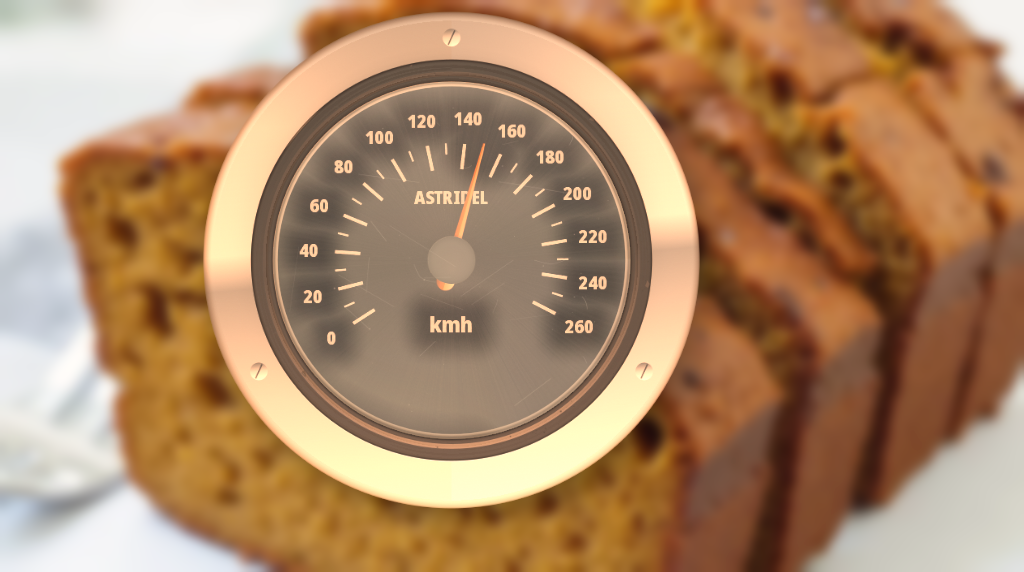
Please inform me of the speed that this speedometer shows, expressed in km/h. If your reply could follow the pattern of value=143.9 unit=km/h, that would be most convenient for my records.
value=150 unit=km/h
